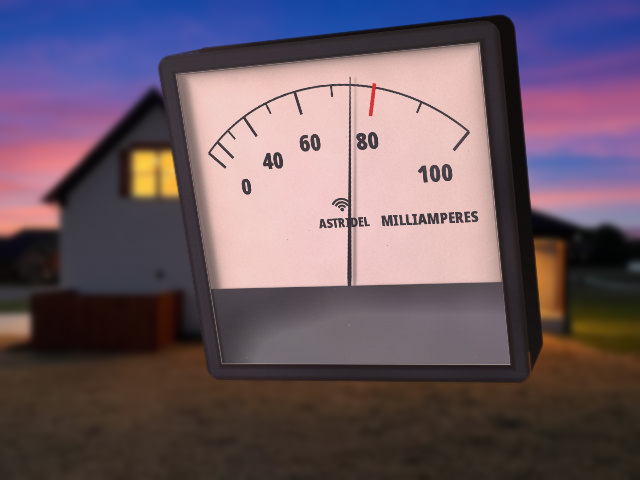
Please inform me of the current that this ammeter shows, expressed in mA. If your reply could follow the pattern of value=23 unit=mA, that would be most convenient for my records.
value=75 unit=mA
